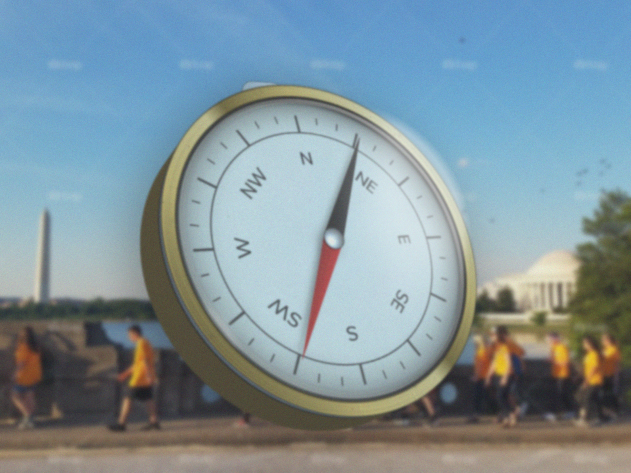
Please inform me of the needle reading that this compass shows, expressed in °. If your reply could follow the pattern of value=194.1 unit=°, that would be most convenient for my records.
value=210 unit=°
